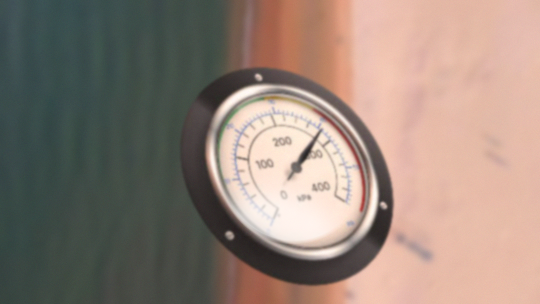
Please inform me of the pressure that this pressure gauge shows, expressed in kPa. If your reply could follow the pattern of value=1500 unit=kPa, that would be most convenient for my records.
value=280 unit=kPa
